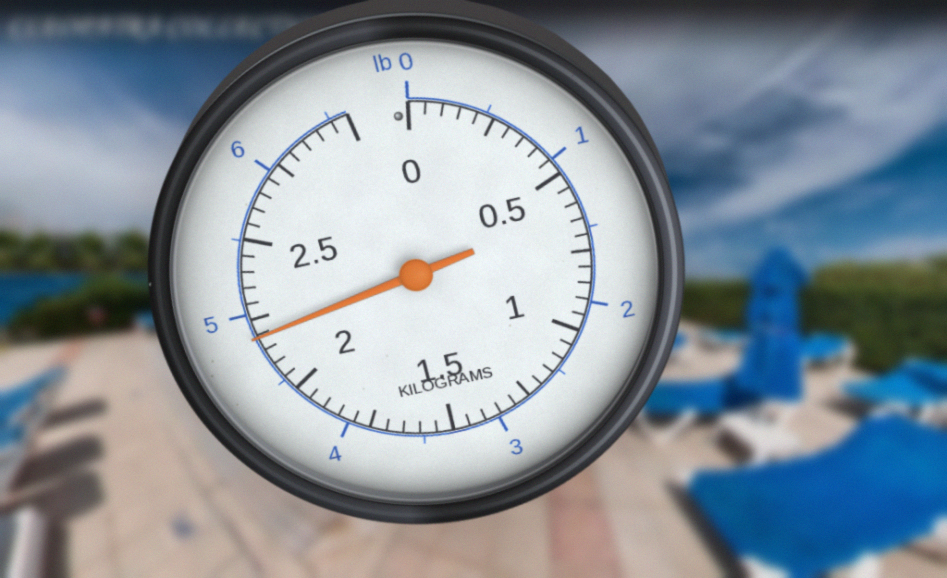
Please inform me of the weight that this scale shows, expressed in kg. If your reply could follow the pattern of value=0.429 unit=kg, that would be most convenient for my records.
value=2.2 unit=kg
